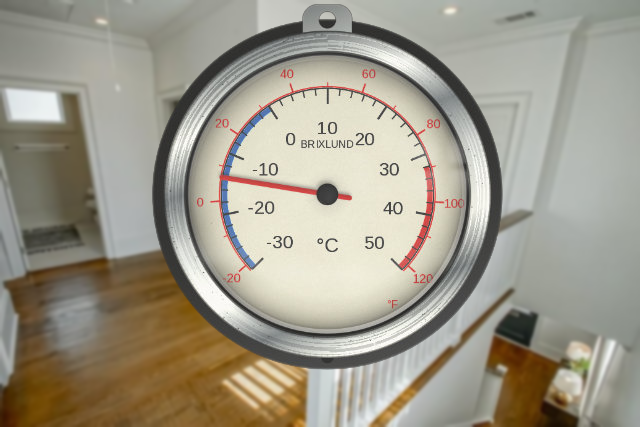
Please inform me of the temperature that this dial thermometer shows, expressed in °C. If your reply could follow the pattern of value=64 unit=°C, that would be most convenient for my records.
value=-14 unit=°C
